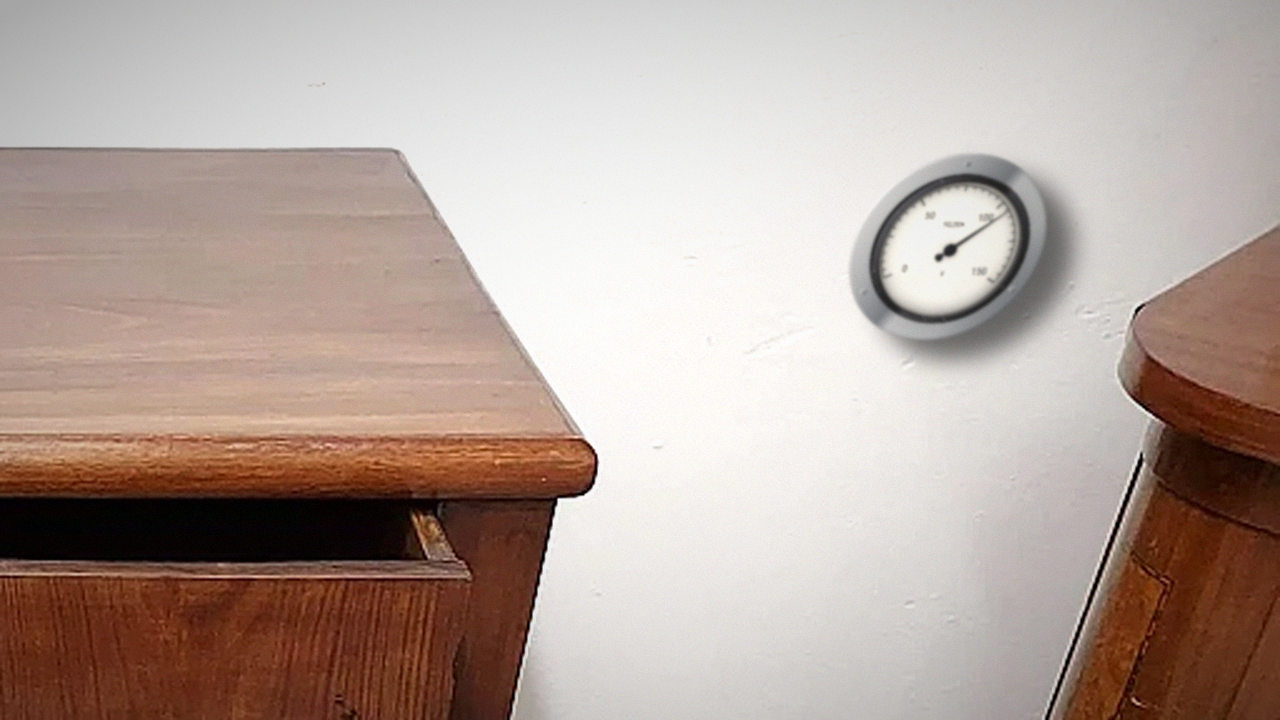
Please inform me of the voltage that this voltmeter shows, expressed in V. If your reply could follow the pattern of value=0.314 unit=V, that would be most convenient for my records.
value=105 unit=V
